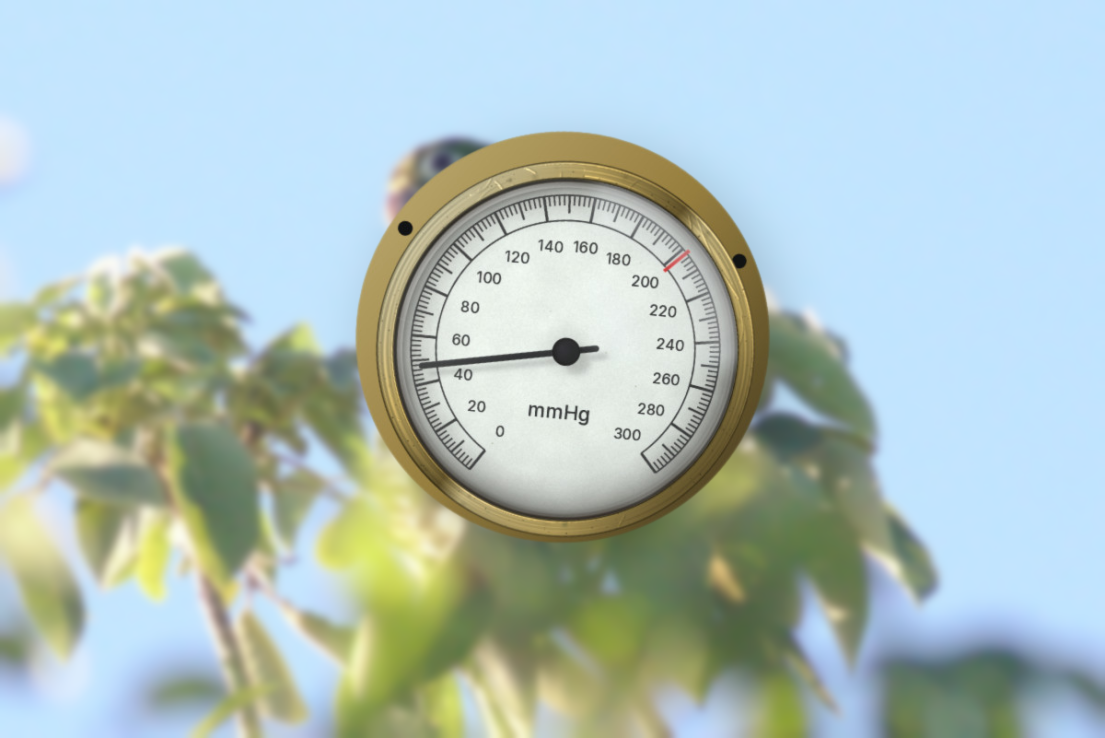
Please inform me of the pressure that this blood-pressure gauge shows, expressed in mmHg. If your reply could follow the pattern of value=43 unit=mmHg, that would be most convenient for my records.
value=48 unit=mmHg
